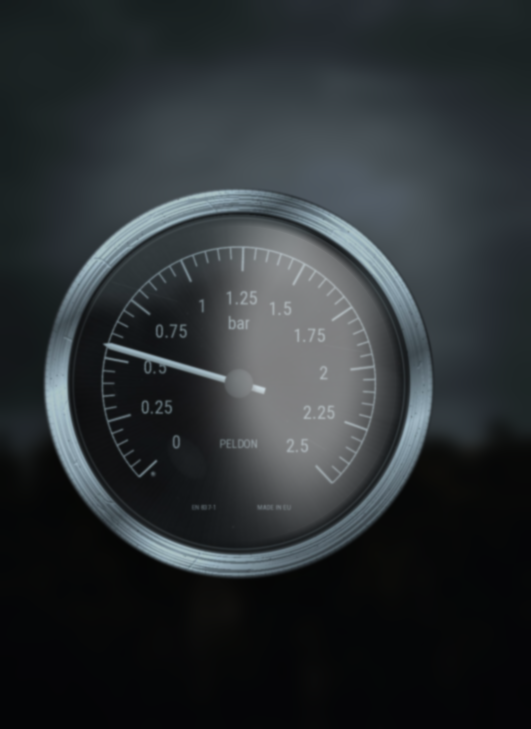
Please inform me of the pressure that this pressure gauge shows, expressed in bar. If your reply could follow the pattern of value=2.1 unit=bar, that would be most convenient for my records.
value=0.55 unit=bar
